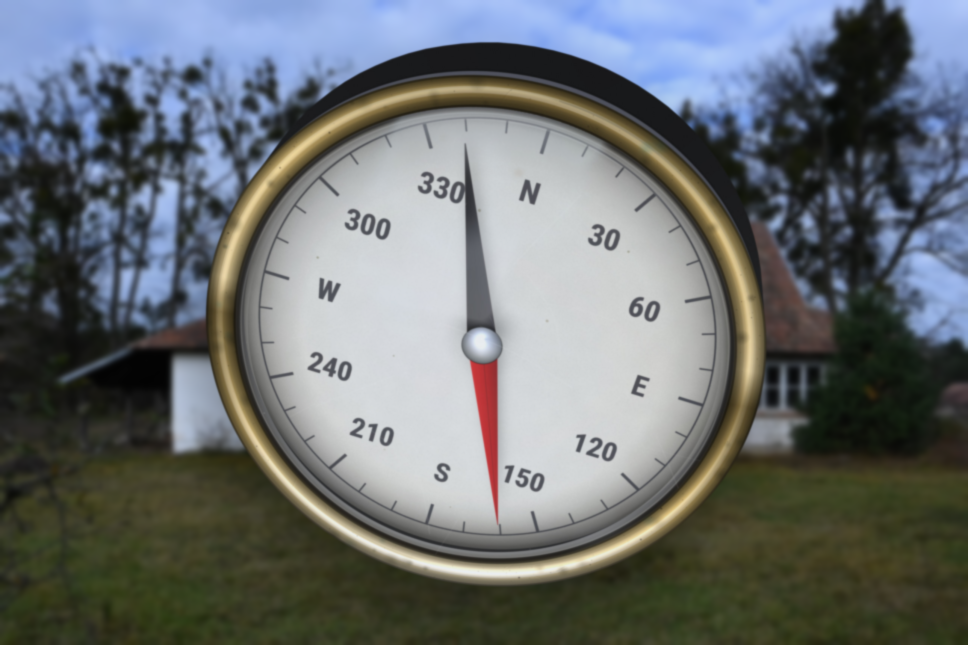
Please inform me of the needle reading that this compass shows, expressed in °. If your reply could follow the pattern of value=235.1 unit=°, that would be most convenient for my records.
value=160 unit=°
